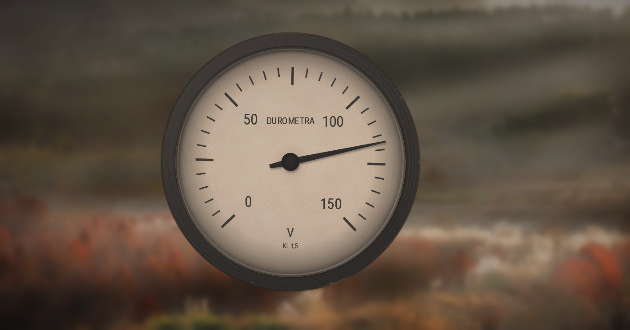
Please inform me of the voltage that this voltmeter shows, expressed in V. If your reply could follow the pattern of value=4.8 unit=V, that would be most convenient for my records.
value=117.5 unit=V
